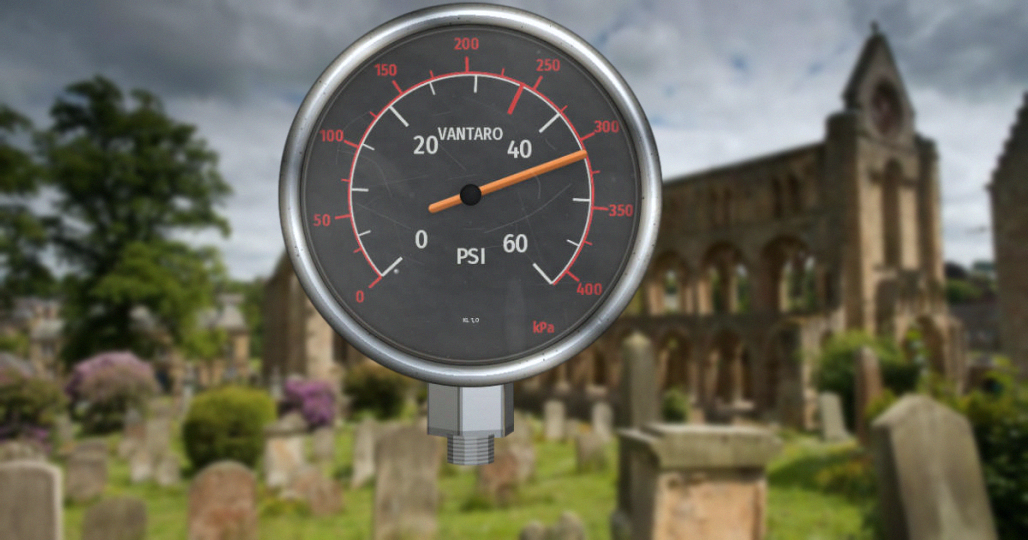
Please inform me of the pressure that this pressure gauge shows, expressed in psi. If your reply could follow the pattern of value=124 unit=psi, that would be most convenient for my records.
value=45 unit=psi
